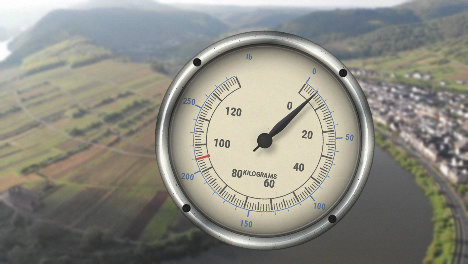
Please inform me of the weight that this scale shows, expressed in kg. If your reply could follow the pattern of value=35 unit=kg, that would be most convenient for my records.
value=5 unit=kg
